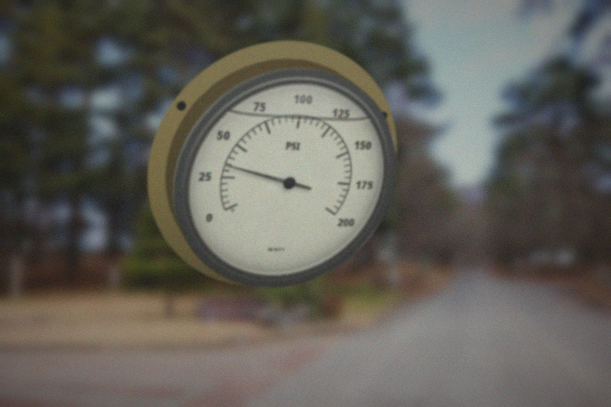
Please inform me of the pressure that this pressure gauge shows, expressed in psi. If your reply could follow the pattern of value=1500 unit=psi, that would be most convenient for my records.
value=35 unit=psi
